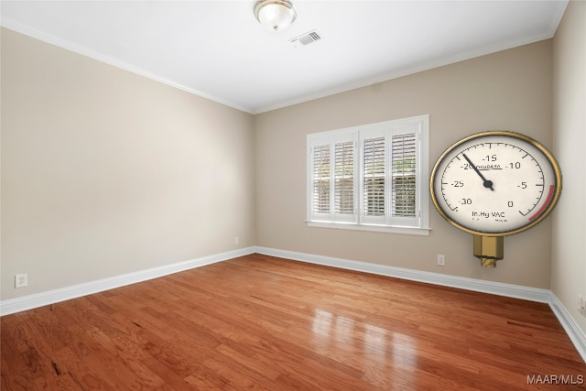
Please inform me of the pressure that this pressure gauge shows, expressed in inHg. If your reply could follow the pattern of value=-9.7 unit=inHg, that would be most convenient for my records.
value=-19 unit=inHg
